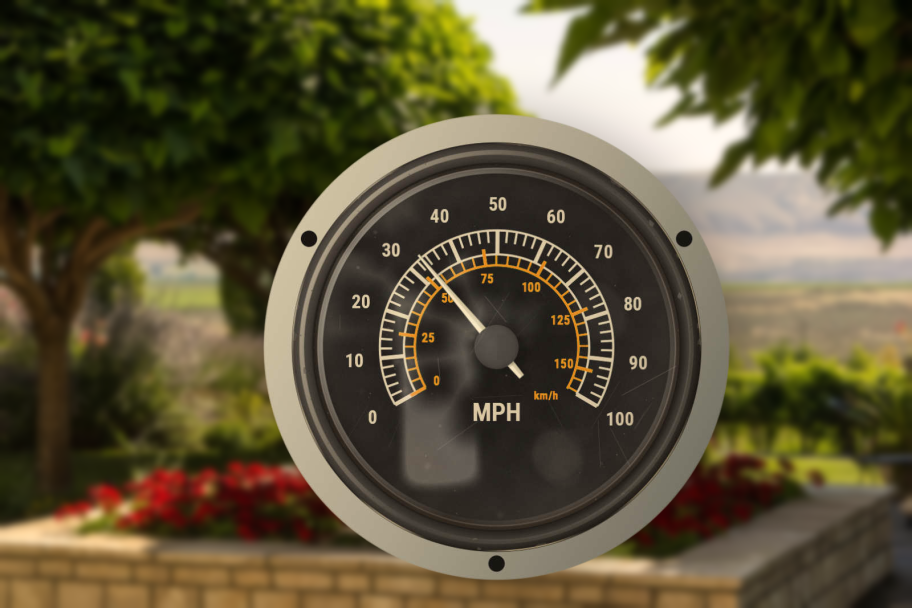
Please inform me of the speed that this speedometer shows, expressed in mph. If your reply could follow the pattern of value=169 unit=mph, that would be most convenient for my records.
value=33 unit=mph
